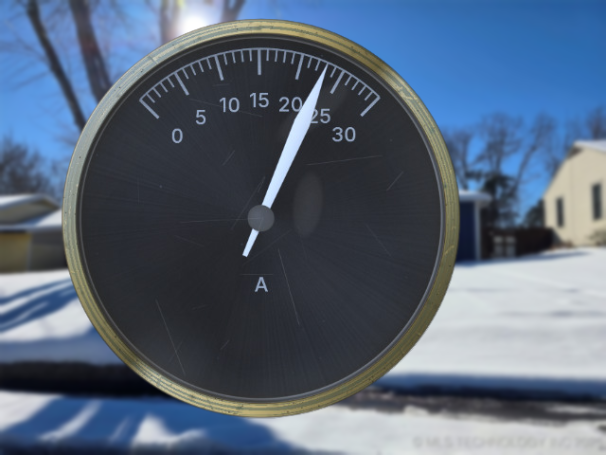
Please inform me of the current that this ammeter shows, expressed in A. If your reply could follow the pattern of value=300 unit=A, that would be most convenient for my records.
value=23 unit=A
